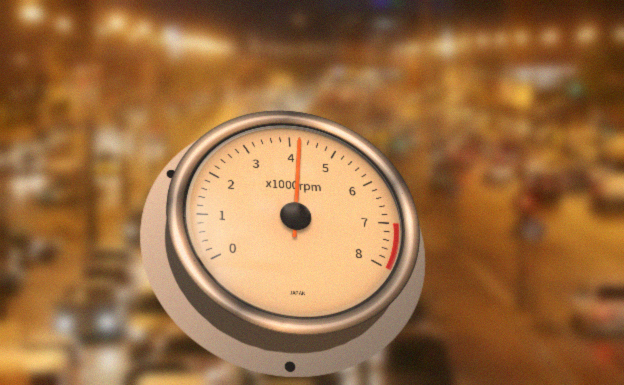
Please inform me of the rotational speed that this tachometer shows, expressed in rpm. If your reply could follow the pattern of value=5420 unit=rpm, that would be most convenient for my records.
value=4200 unit=rpm
